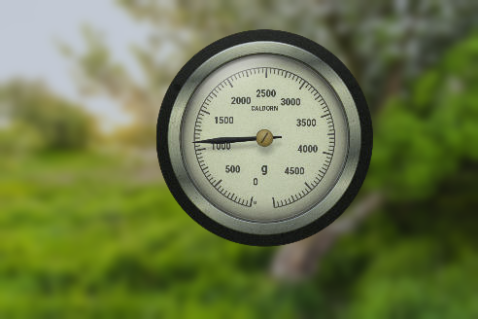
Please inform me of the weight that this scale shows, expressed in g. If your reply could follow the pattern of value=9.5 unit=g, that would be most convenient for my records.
value=1100 unit=g
